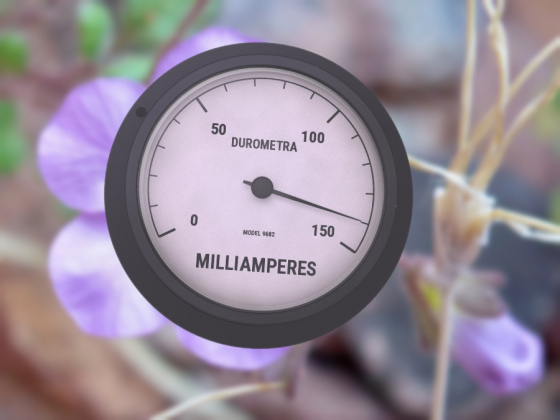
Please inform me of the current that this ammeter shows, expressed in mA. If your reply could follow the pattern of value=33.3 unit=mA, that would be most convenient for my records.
value=140 unit=mA
